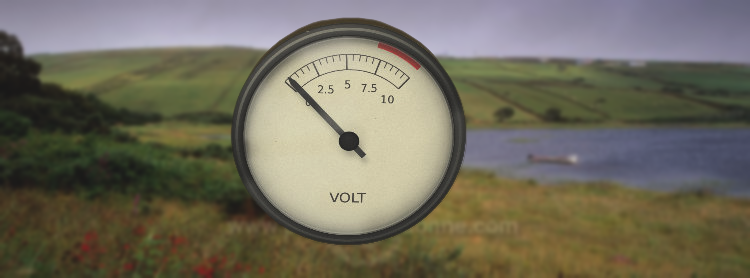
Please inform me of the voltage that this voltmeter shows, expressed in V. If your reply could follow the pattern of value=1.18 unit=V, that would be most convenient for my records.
value=0.5 unit=V
